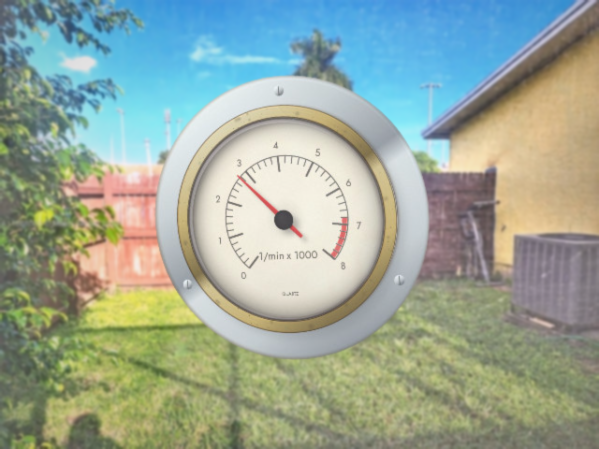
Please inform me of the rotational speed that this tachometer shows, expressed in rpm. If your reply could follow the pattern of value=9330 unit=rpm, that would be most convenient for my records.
value=2800 unit=rpm
